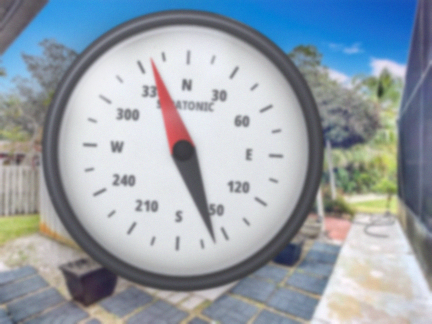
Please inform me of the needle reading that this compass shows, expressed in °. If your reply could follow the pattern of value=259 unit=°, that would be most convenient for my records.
value=337.5 unit=°
